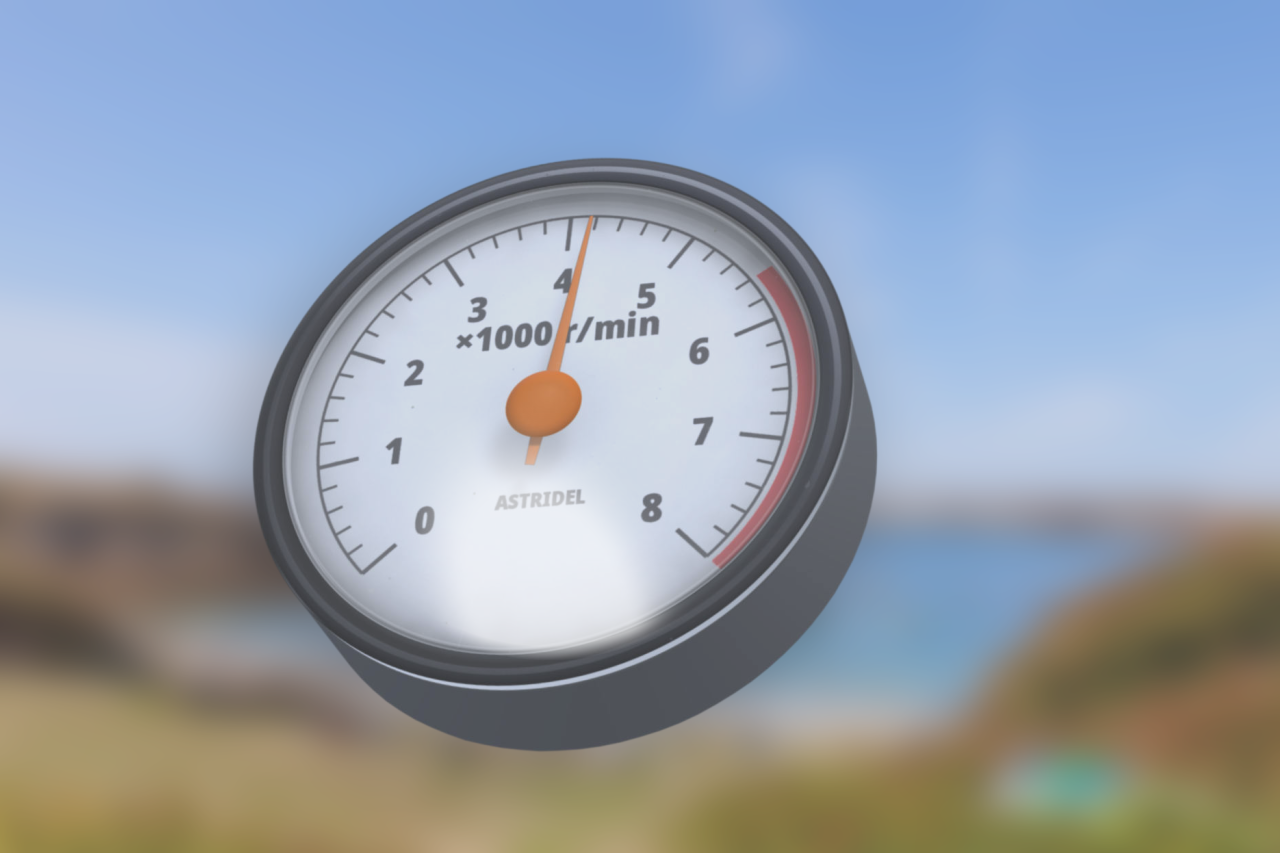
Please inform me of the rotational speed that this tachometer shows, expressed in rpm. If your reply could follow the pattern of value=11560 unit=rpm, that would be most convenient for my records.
value=4200 unit=rpm
